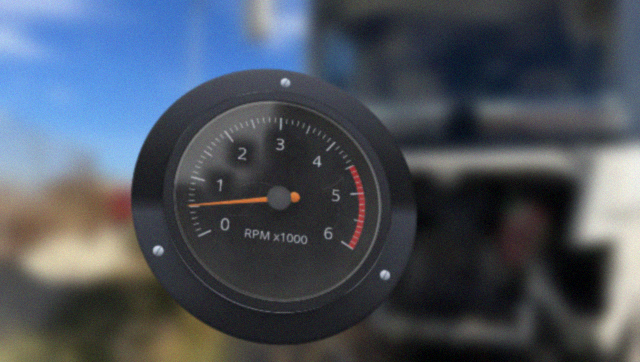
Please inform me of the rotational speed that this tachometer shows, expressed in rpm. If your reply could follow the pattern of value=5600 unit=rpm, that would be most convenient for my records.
value=500 unit=rpm
